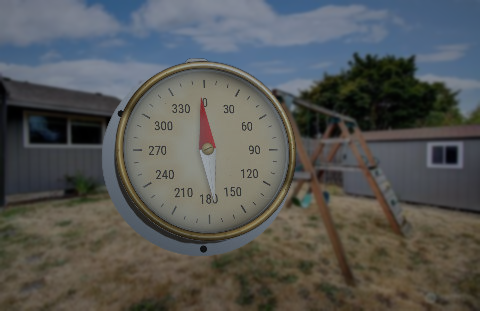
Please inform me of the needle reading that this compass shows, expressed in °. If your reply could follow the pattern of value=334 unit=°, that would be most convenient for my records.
value=355 unit=°
